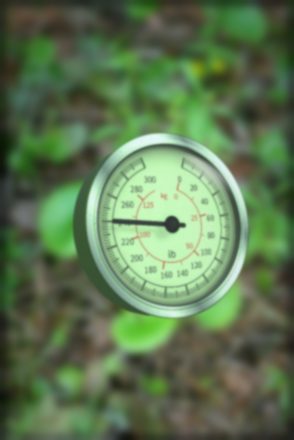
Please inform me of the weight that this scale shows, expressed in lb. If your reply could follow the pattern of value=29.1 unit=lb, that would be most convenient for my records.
value=240 unit=lb
